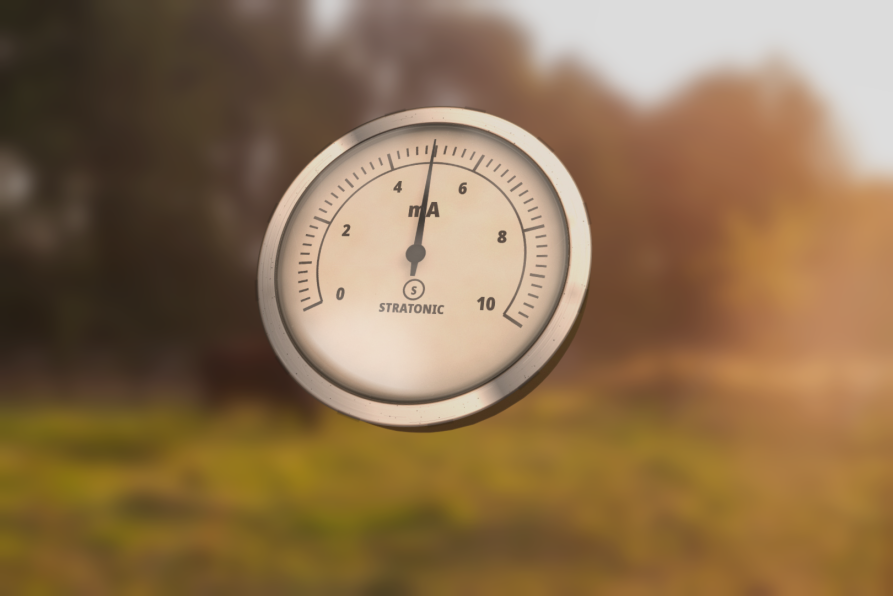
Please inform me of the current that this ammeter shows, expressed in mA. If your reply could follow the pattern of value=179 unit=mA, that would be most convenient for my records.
value=5 unit=mA
